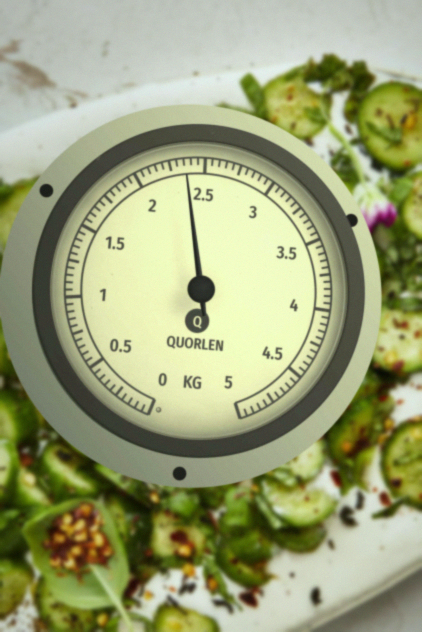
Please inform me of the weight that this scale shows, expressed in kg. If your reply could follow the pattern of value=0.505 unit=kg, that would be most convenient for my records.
value=2.35 unit=kg
